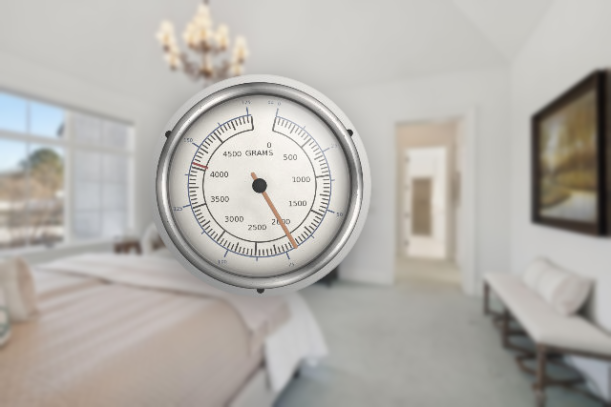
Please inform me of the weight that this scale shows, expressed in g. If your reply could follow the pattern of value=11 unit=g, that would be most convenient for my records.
value=2000 unit=g
